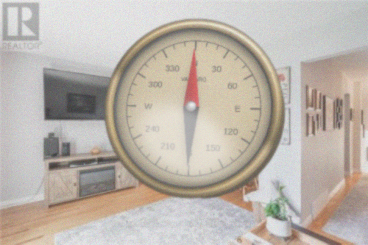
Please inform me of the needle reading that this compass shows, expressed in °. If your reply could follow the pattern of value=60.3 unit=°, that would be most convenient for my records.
value=0 unit=°
